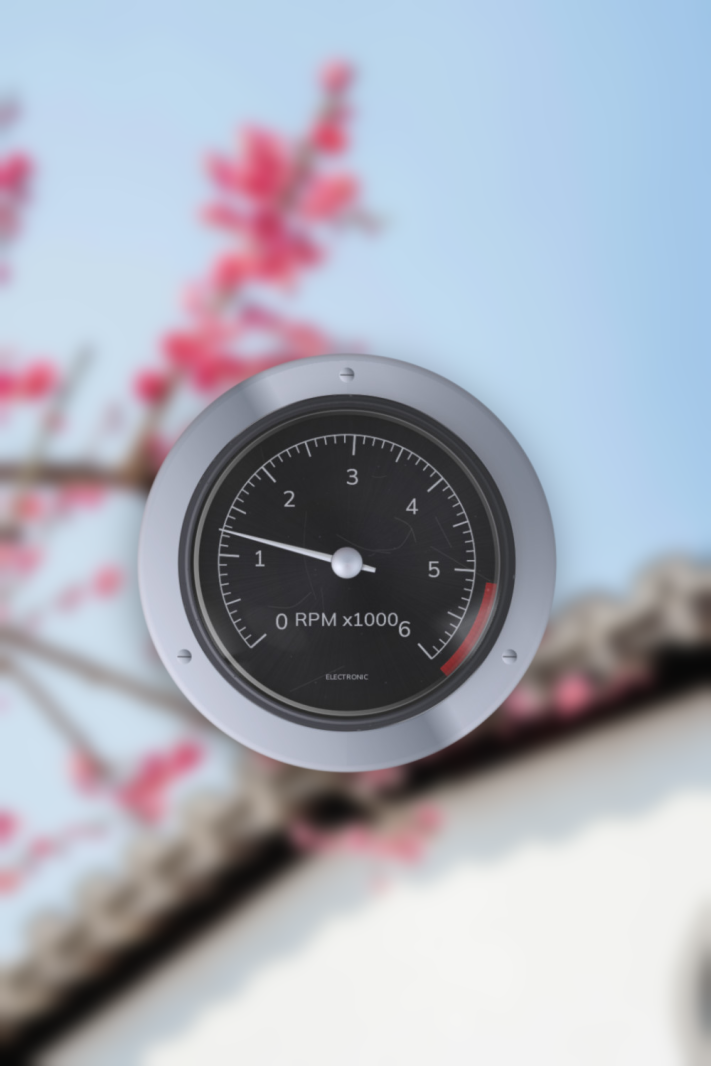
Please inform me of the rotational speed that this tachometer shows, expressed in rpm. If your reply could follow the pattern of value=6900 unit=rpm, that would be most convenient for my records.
value=1250 unit=rpm
